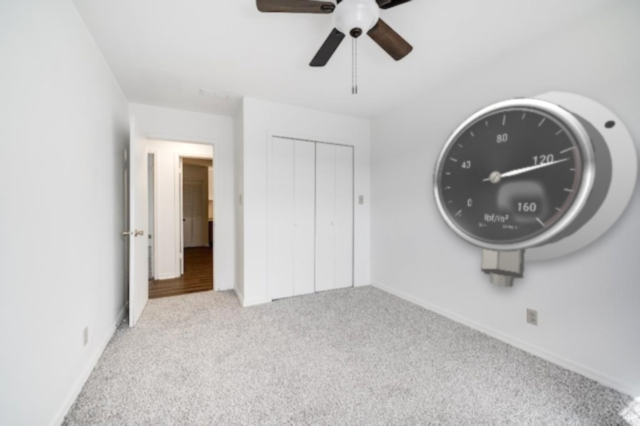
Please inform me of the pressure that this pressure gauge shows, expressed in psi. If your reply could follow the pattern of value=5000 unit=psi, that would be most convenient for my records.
value=125 unit=psi
